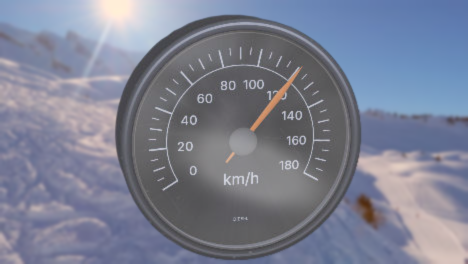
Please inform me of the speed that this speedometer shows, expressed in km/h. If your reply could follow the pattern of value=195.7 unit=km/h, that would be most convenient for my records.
value=120 unit=km/h
